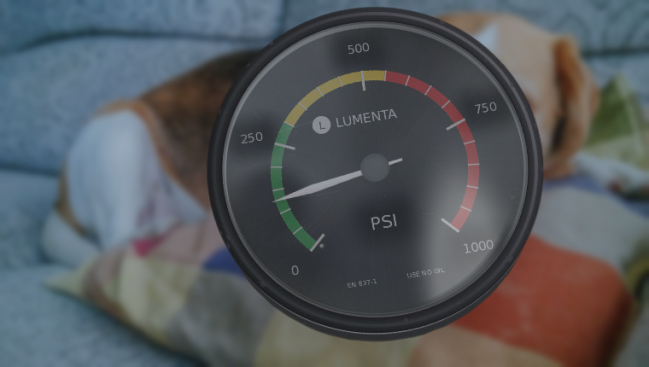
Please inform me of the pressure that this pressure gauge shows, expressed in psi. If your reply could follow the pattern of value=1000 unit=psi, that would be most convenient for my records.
value=125 unit=psi
